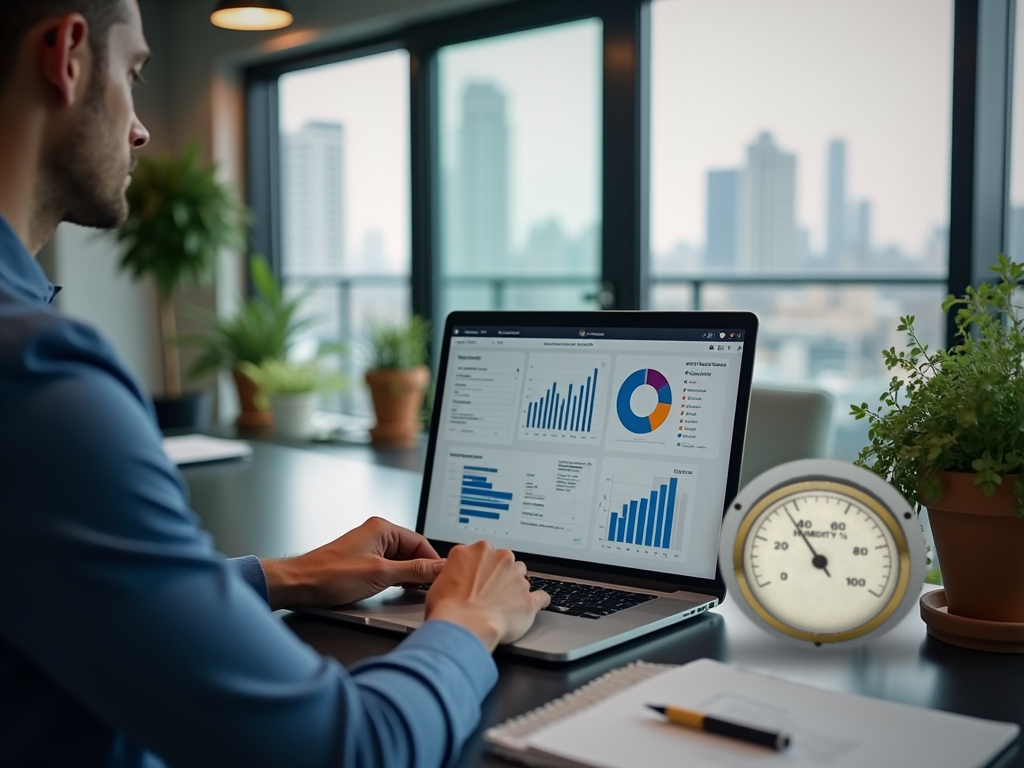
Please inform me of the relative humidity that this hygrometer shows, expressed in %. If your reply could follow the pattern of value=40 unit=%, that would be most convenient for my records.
value=36 unit=%
